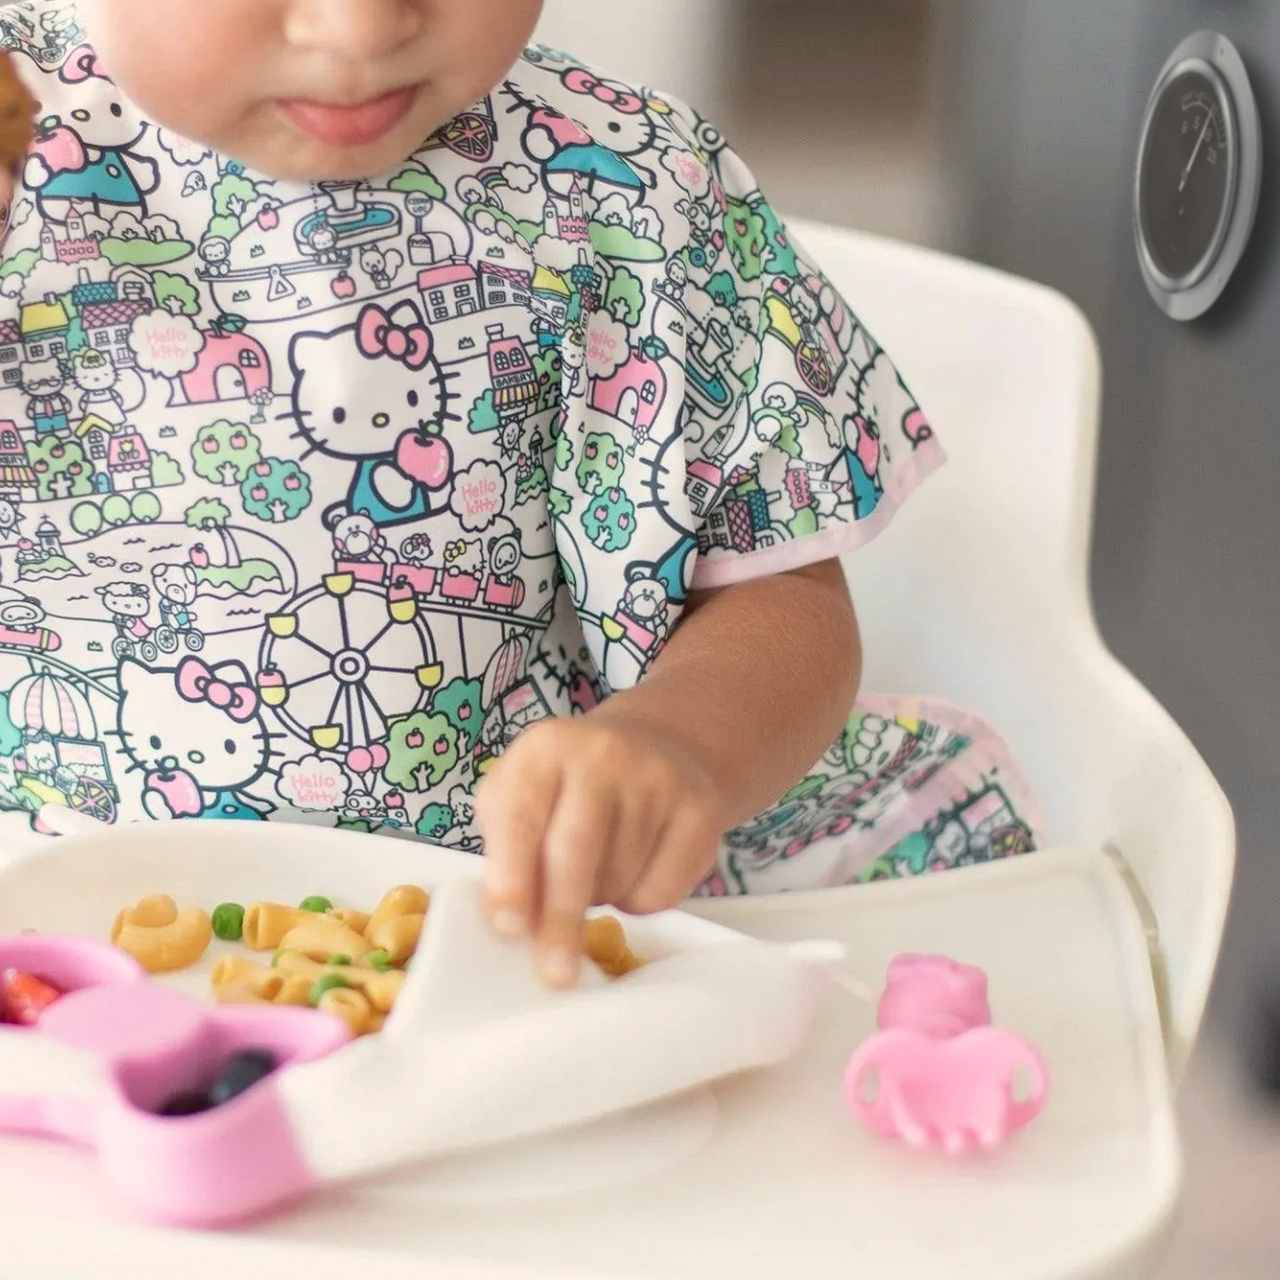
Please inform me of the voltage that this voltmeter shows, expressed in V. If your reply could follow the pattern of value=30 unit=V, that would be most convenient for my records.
value=10 unit=V
